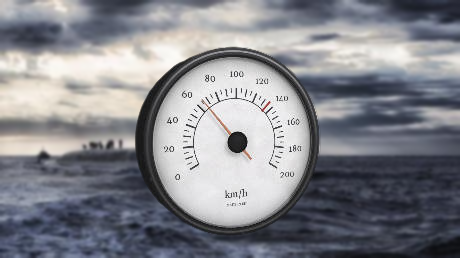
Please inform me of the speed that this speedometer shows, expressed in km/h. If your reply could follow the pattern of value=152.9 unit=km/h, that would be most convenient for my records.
value=65 unit=km/h
